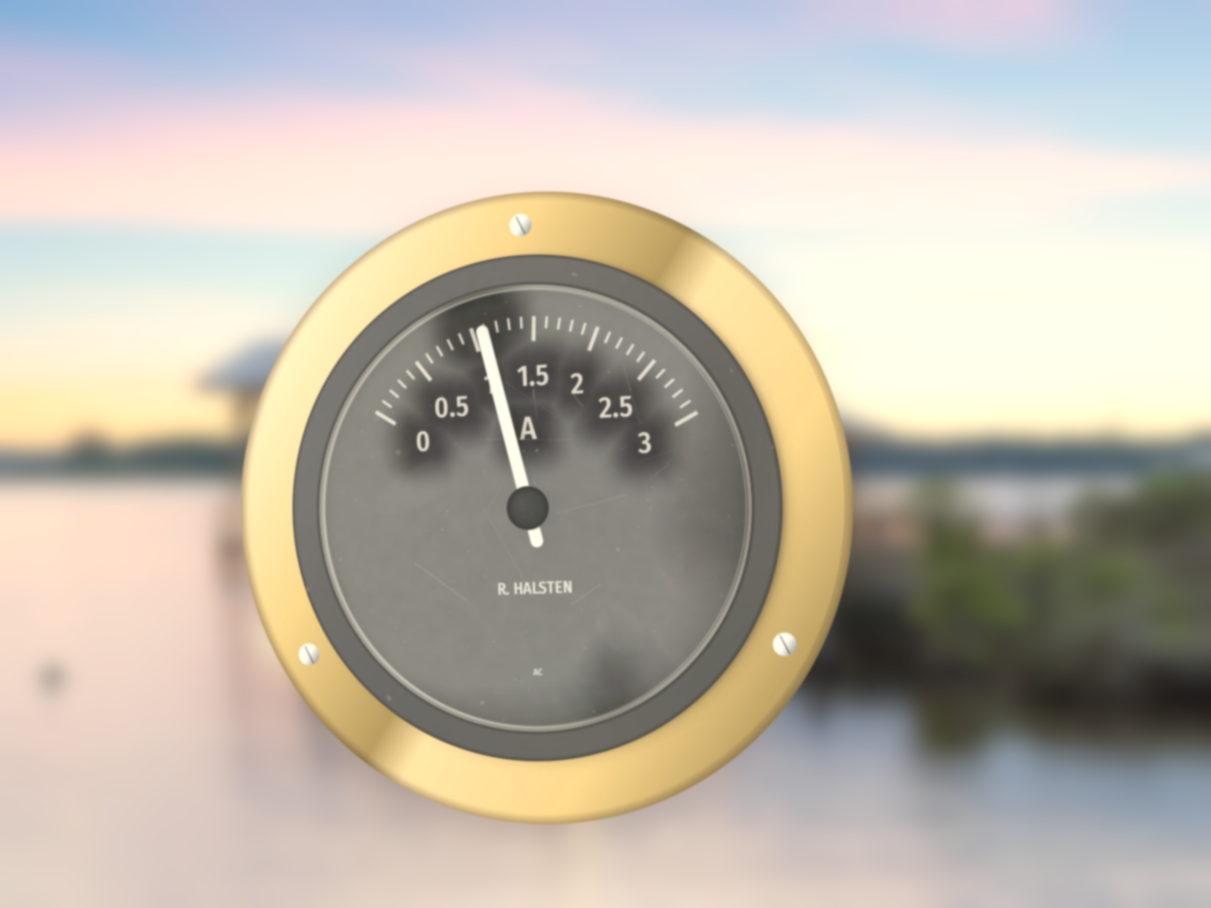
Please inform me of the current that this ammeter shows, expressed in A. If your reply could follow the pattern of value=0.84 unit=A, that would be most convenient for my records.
value=1.1 unit=A
